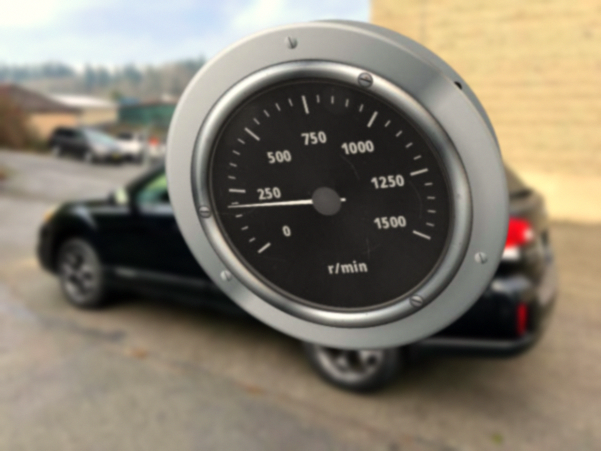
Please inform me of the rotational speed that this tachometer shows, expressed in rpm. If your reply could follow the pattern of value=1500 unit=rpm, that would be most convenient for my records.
value=200 unit=rpm
